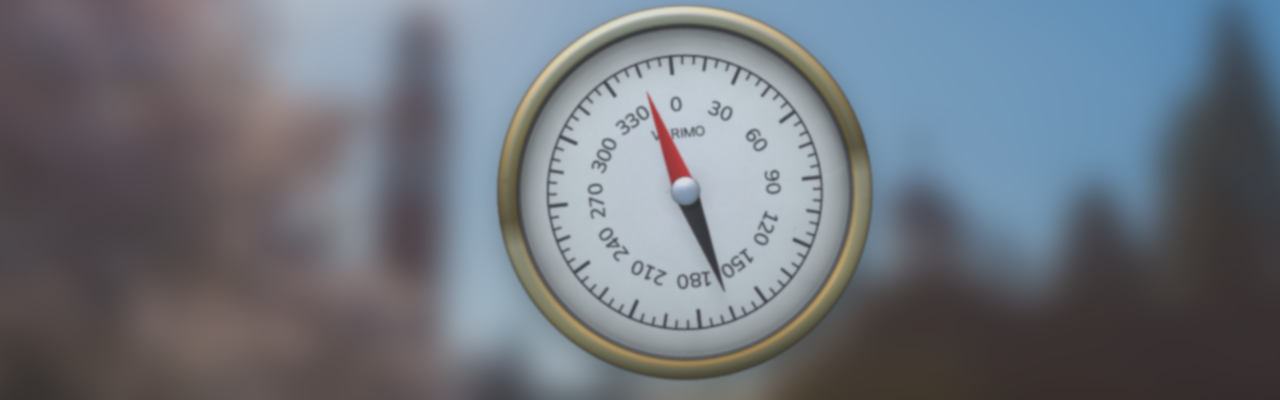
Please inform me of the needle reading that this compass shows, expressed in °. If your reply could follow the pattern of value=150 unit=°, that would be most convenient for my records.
value=345 unit=°
